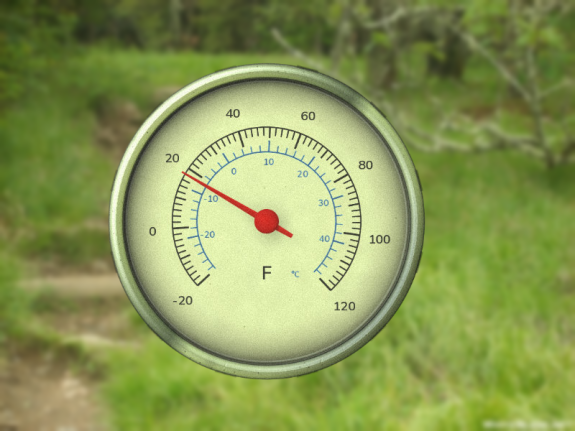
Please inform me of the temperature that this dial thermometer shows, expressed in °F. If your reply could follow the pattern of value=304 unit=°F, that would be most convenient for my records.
value=18 unit=°F
